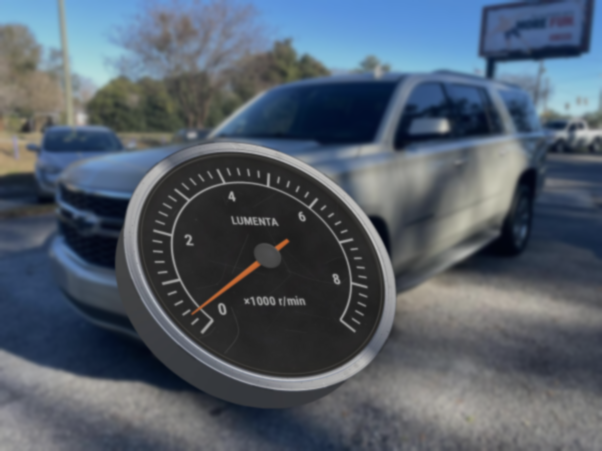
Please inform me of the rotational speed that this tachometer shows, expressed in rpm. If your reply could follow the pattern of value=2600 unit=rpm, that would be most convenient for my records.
value=300 unit=rpm
